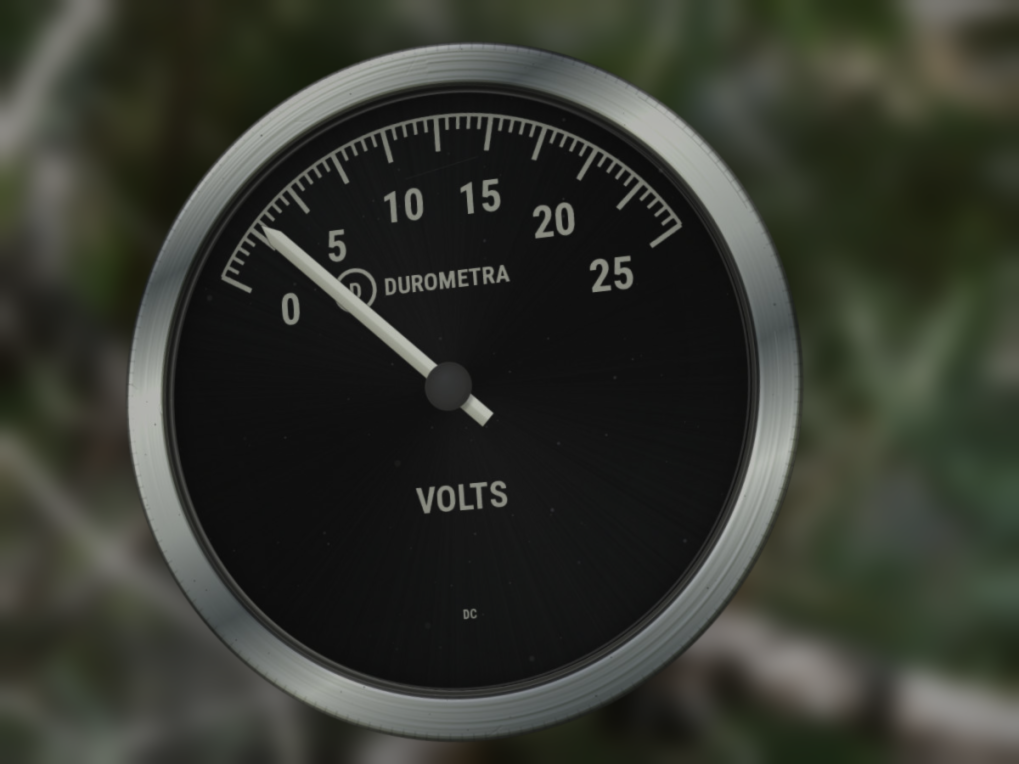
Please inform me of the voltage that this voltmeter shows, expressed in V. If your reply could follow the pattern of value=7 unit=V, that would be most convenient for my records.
value=3 unit=V
